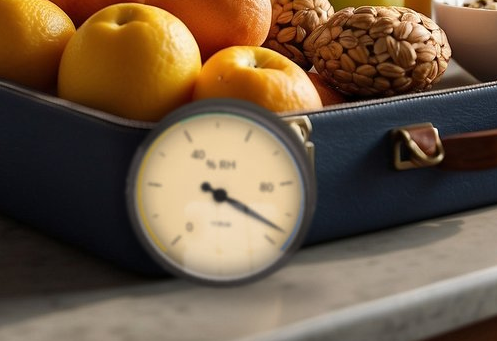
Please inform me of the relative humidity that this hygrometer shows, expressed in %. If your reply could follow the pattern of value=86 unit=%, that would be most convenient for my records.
value=95 unit=%
